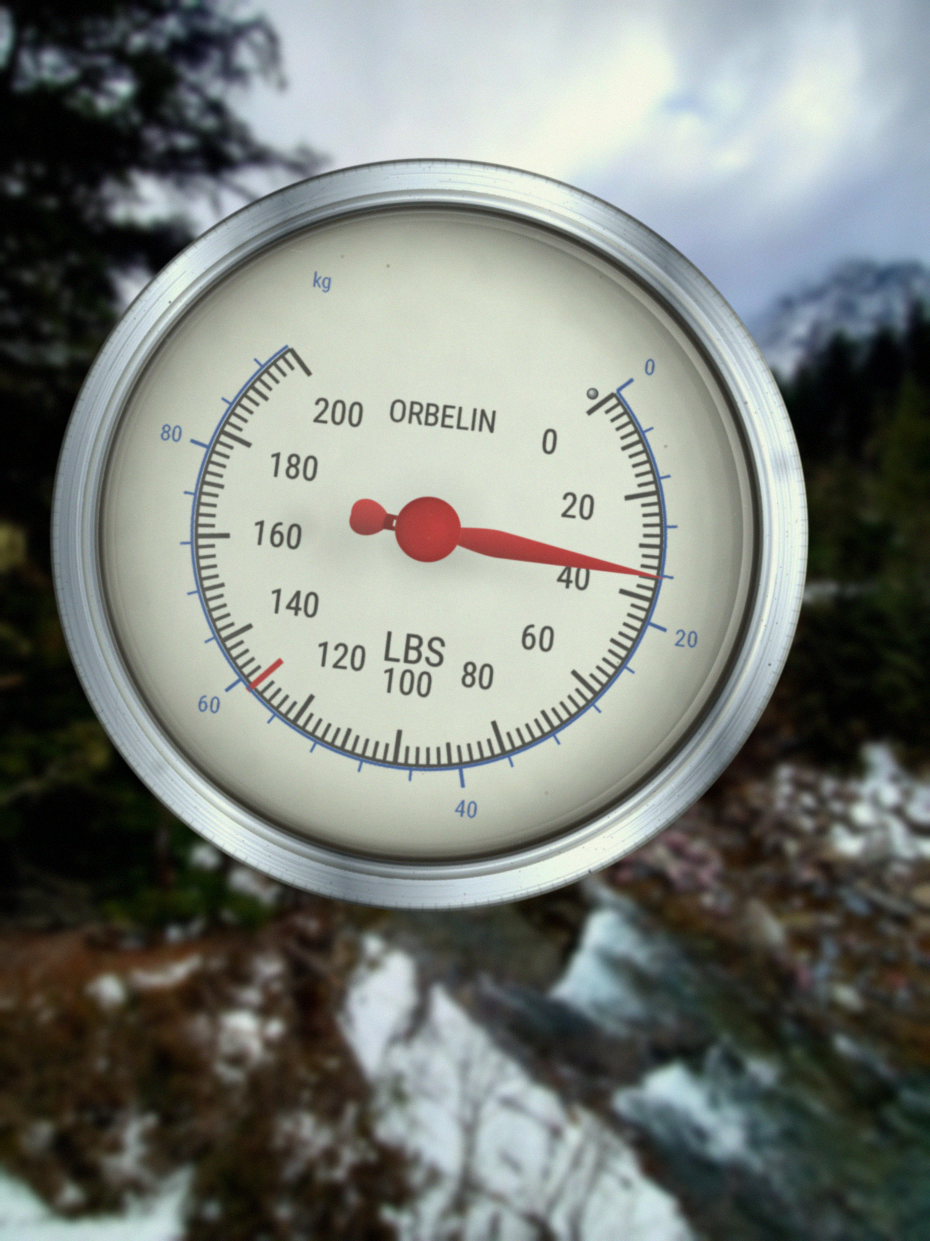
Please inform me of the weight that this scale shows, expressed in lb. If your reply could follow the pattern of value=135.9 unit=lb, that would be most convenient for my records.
value=36 unit=lb
